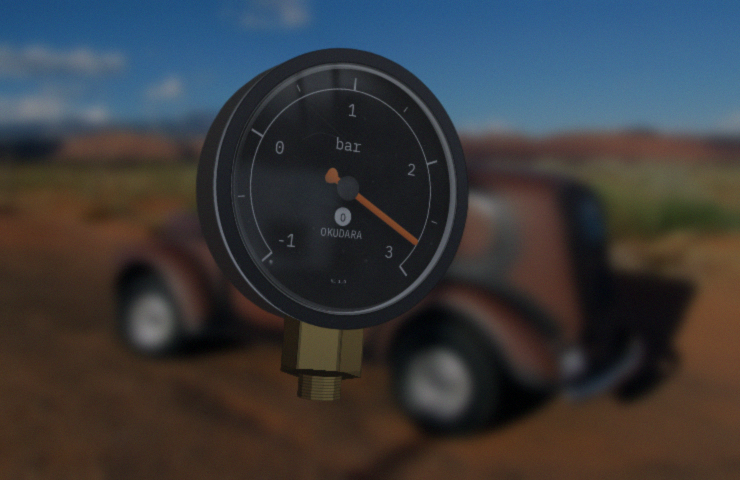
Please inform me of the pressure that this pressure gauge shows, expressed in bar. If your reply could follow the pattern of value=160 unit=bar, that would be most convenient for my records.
value=2.75 unit=bar
